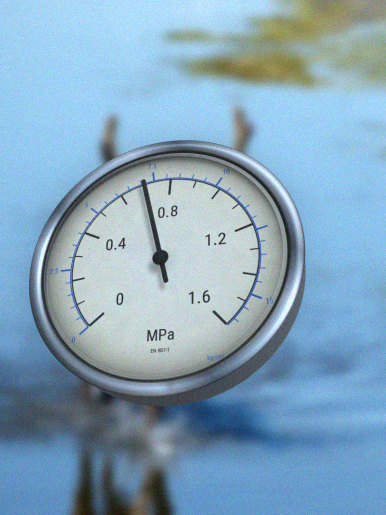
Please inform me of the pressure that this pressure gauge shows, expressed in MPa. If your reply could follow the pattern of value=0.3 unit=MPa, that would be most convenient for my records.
value=0.7 unit=MPa
